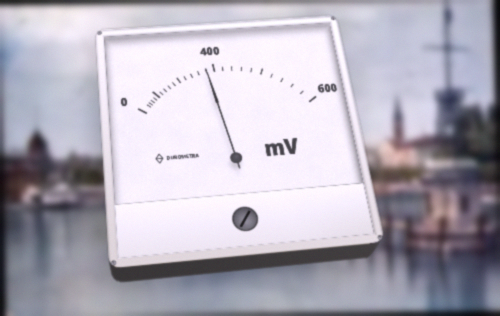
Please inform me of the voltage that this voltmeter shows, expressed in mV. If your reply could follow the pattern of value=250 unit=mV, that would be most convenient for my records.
value=380 unit=mV
